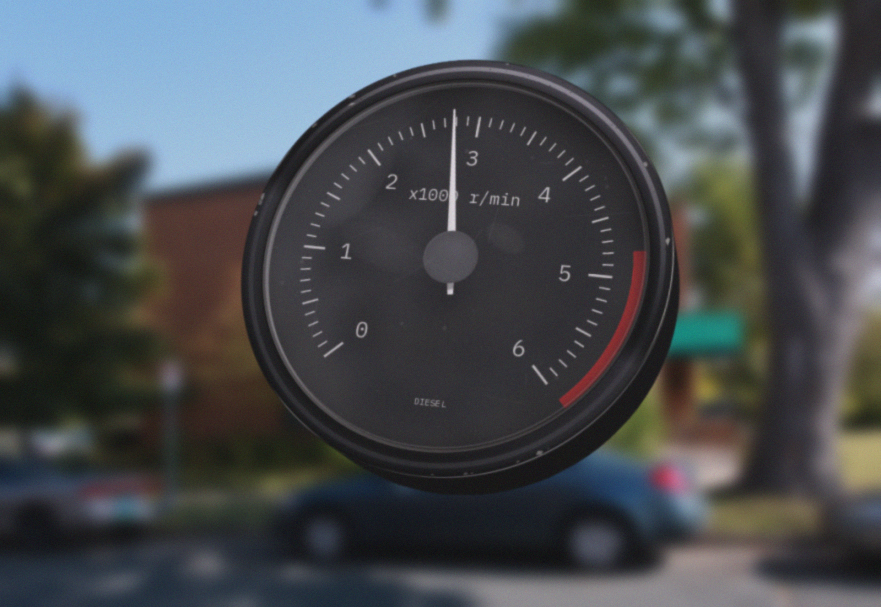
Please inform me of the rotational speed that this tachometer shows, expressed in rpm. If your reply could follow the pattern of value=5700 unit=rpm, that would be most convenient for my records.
value=2800 unit=rpm
